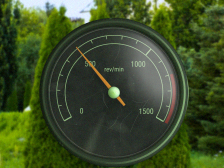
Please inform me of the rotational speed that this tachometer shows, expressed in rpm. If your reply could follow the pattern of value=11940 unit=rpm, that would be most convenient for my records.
value=500 unit=rpm
